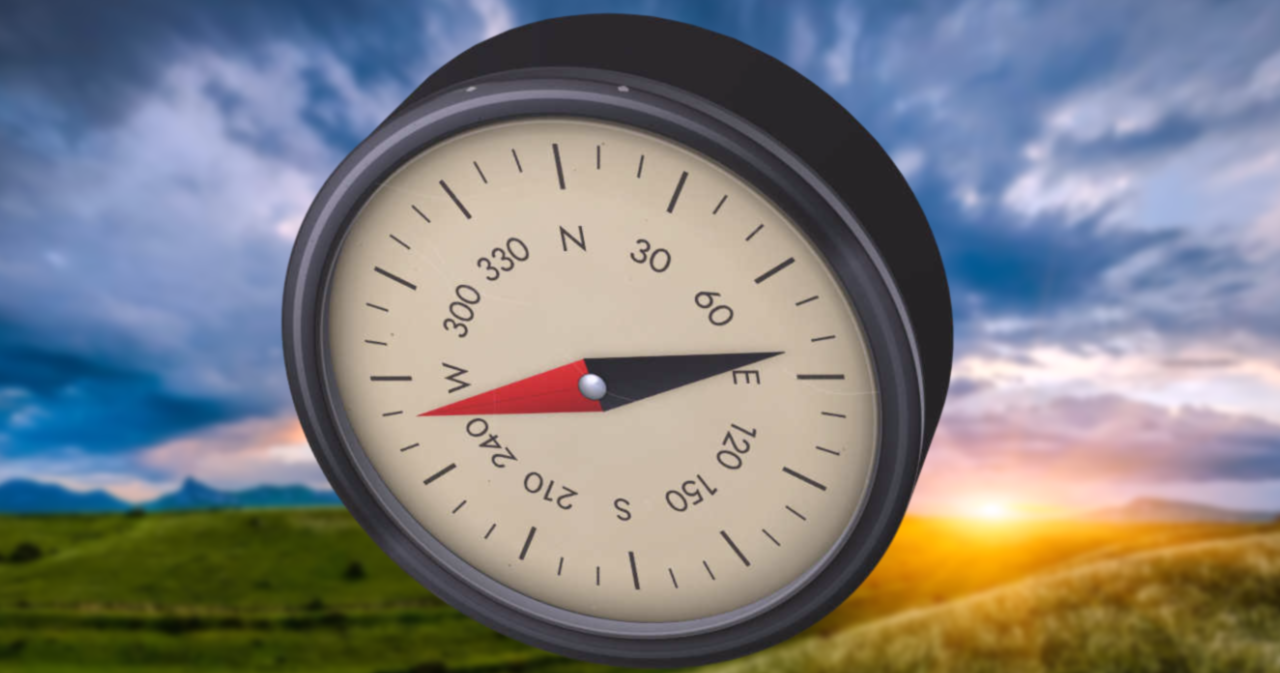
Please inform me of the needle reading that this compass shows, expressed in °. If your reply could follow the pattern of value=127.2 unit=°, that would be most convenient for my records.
value=260 unit=°
